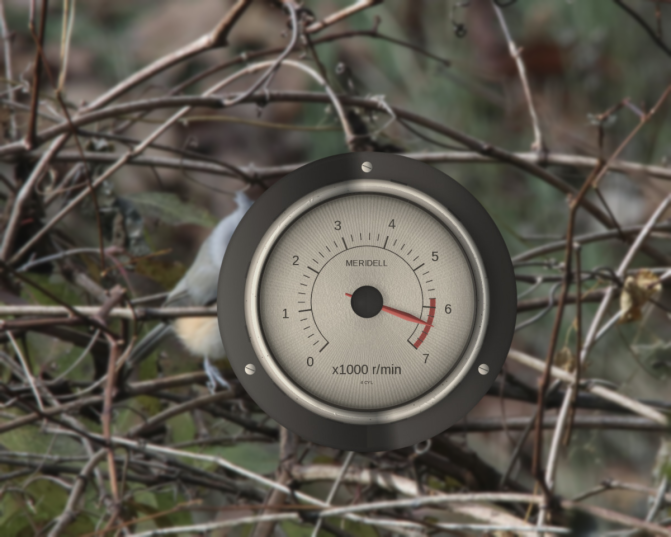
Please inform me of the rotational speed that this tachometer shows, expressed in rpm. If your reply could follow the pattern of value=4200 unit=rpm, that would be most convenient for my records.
value=6400 unit=rpm
